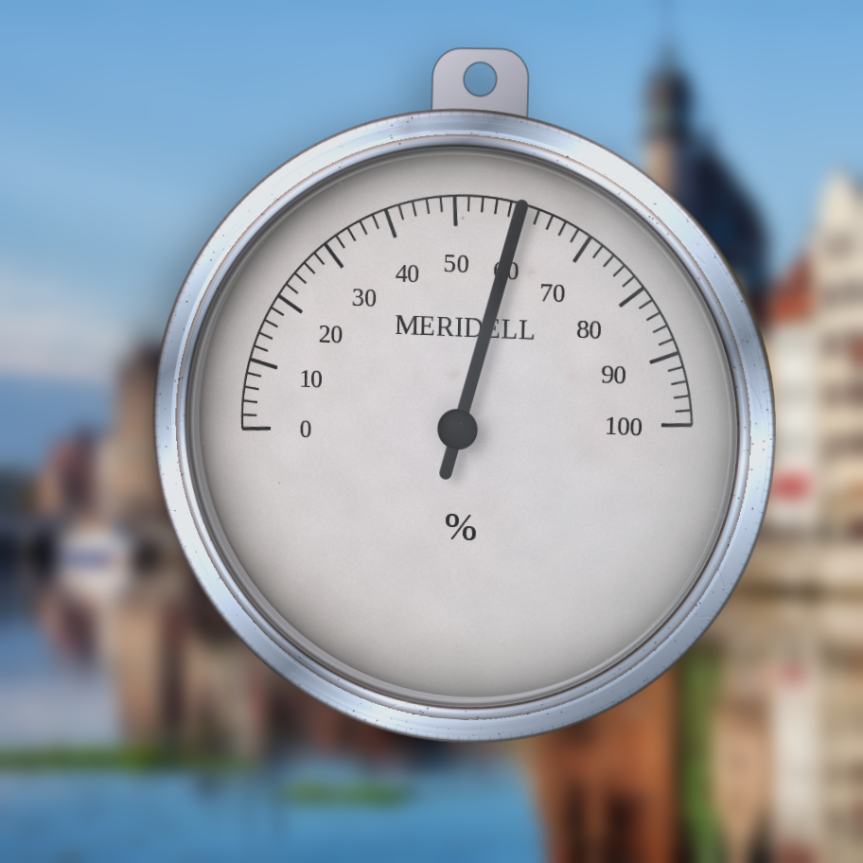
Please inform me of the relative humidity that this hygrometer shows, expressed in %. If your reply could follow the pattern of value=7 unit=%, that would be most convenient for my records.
value=60 unit=%
